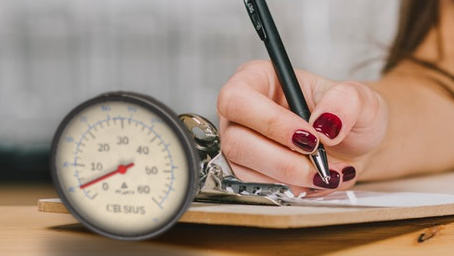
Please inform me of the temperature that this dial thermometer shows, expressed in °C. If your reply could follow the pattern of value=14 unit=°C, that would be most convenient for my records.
value=4 unit=°C
